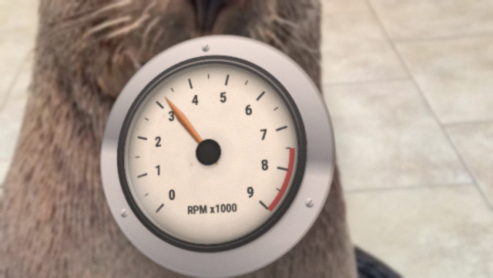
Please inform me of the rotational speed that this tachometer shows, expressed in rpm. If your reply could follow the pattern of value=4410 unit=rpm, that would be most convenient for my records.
value=3250 unit=rpm
